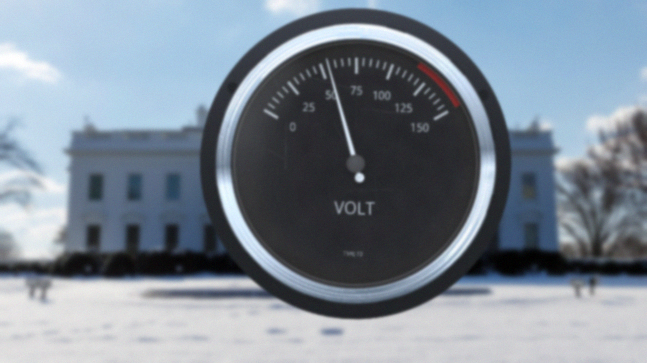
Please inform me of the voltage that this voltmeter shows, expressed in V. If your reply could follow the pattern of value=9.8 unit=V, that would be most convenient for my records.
value=55 unit=V
